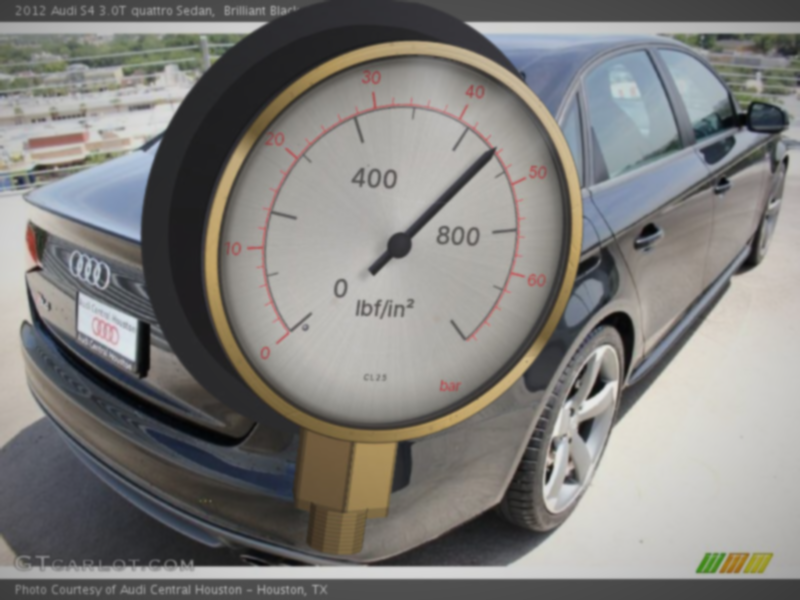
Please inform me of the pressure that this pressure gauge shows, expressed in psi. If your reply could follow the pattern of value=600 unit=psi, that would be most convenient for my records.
value=650 unit=psi
